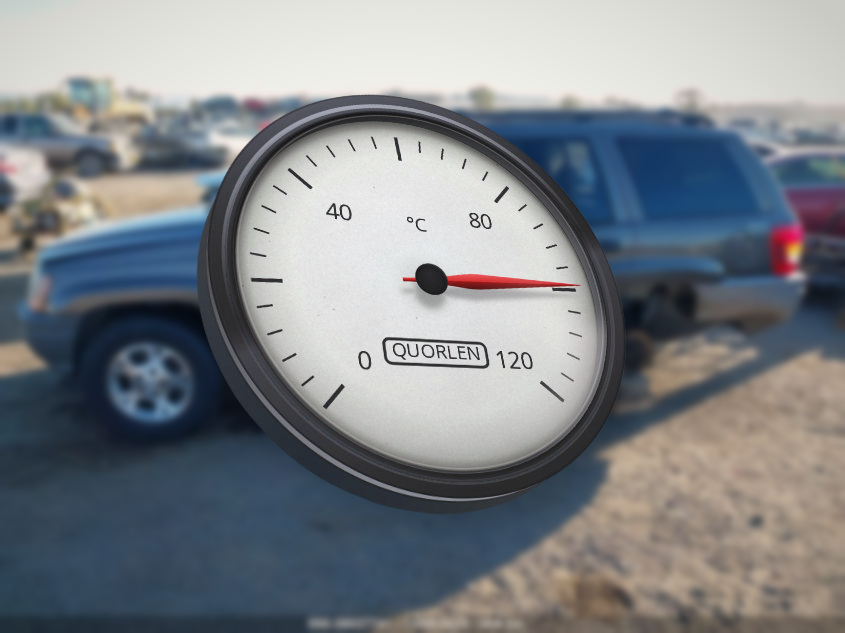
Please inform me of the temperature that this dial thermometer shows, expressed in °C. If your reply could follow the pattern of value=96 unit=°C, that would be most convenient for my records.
value=100 unit=°C
